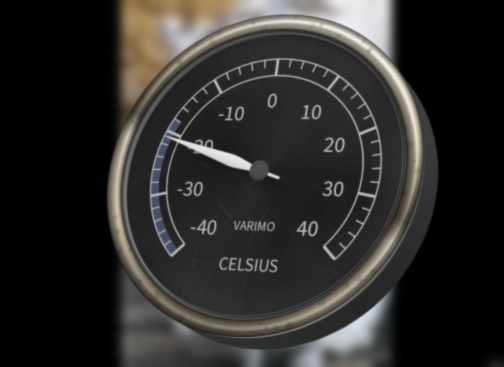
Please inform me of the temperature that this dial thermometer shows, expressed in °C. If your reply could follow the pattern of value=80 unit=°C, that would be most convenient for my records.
value=-21 unit=°C
